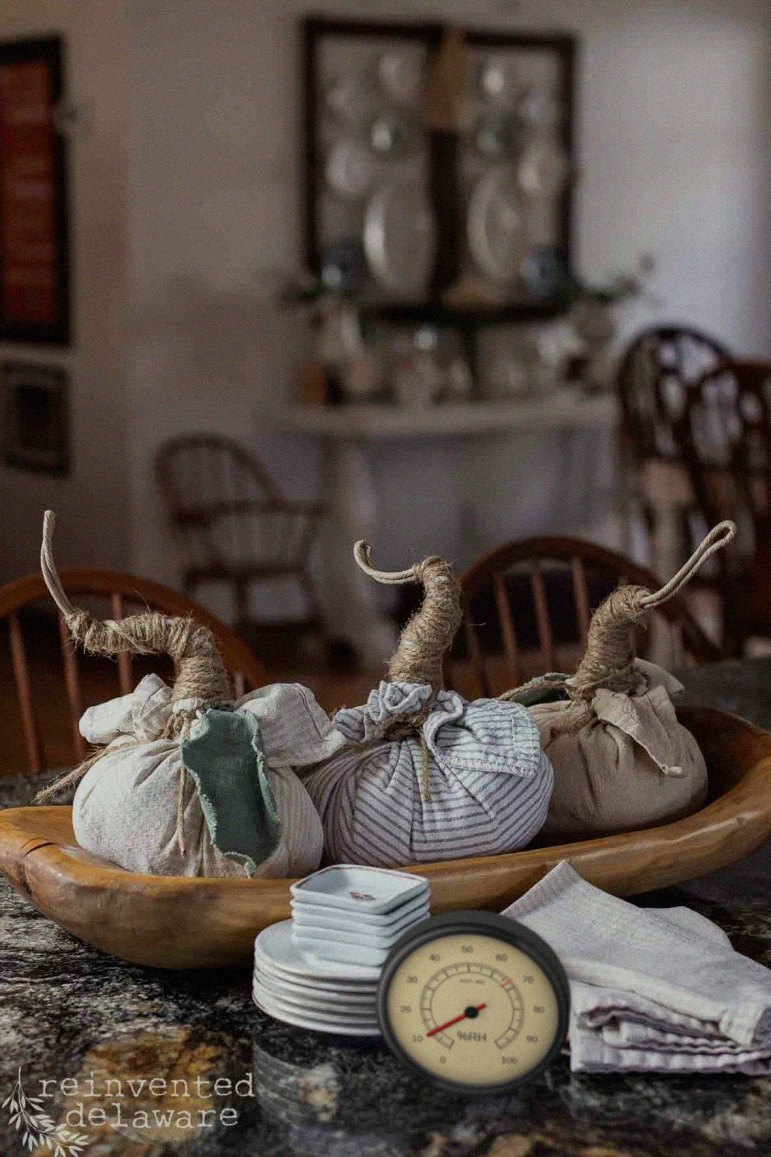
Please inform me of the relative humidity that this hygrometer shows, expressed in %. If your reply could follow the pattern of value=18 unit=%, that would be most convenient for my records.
value=10 unit=%
